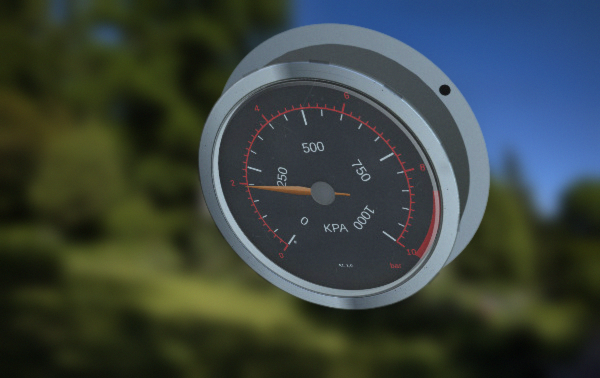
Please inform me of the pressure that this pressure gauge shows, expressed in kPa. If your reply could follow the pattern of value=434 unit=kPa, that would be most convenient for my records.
value=200 unit=kPa
